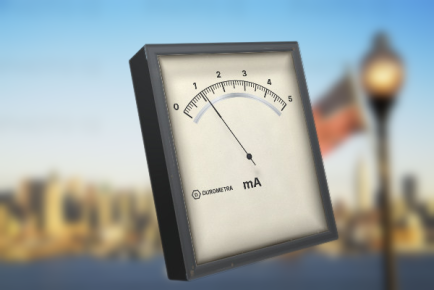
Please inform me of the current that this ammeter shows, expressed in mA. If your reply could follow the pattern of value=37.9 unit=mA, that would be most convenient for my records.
value=1 unit=mA
